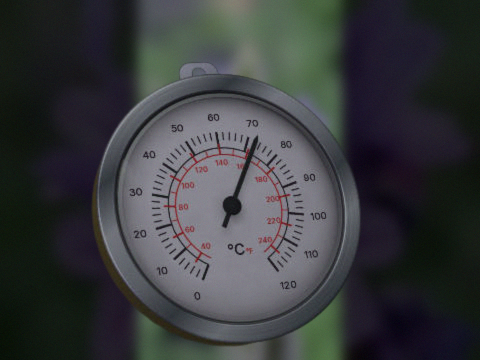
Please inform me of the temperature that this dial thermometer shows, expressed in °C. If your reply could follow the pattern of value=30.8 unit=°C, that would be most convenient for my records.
value=72 unit=°C
